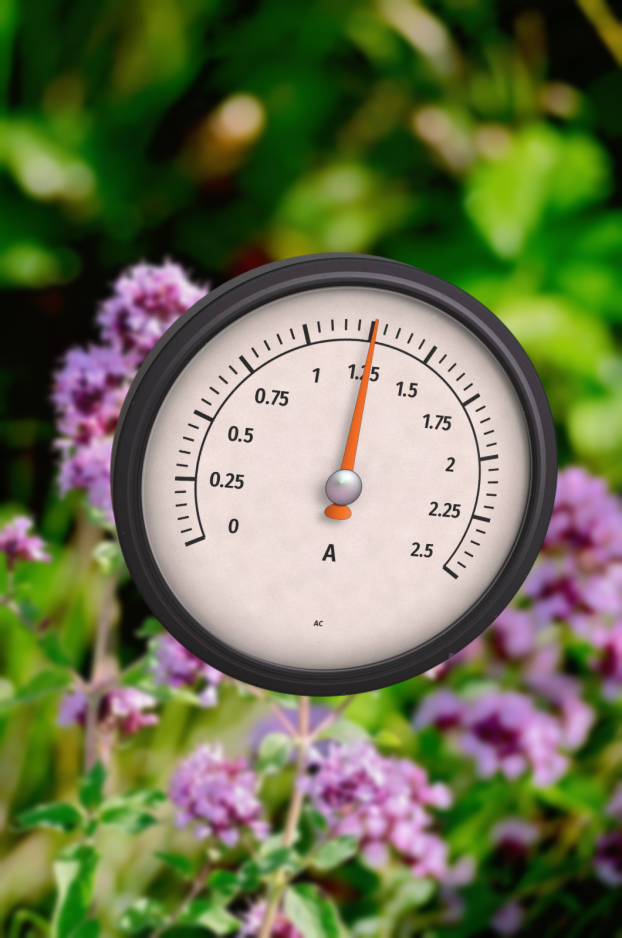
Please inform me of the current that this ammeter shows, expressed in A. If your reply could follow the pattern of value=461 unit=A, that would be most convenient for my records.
value=1.25 unit=A
